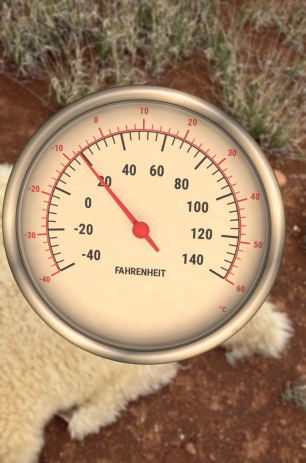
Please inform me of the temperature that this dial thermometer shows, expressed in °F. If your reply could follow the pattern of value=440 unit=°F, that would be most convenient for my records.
value=20 unit=°F
